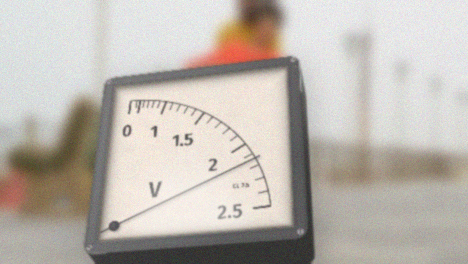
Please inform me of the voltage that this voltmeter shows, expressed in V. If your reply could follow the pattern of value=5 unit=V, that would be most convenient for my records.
value=2.15 unit=V
